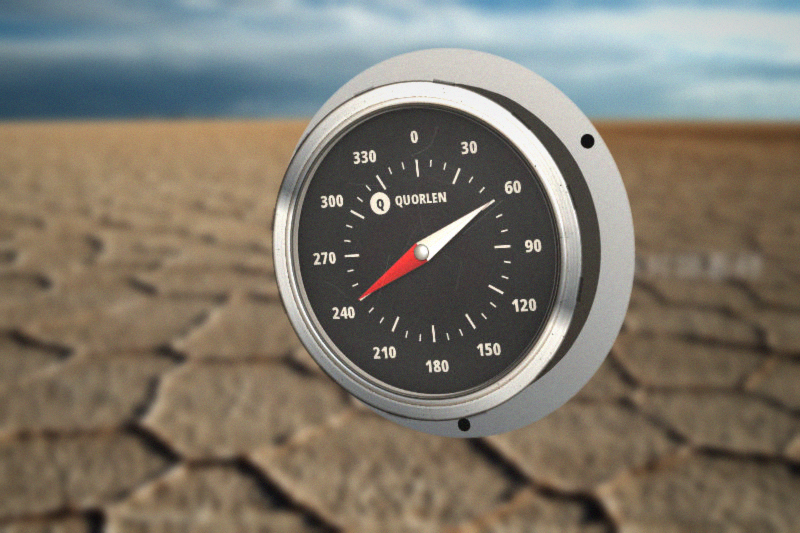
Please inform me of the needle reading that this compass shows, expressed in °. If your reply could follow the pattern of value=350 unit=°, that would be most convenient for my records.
value=240 unit=°
